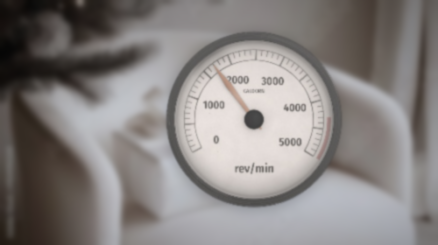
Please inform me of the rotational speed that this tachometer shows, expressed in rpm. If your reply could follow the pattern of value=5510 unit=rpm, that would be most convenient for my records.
value=1700 unit=rpm
